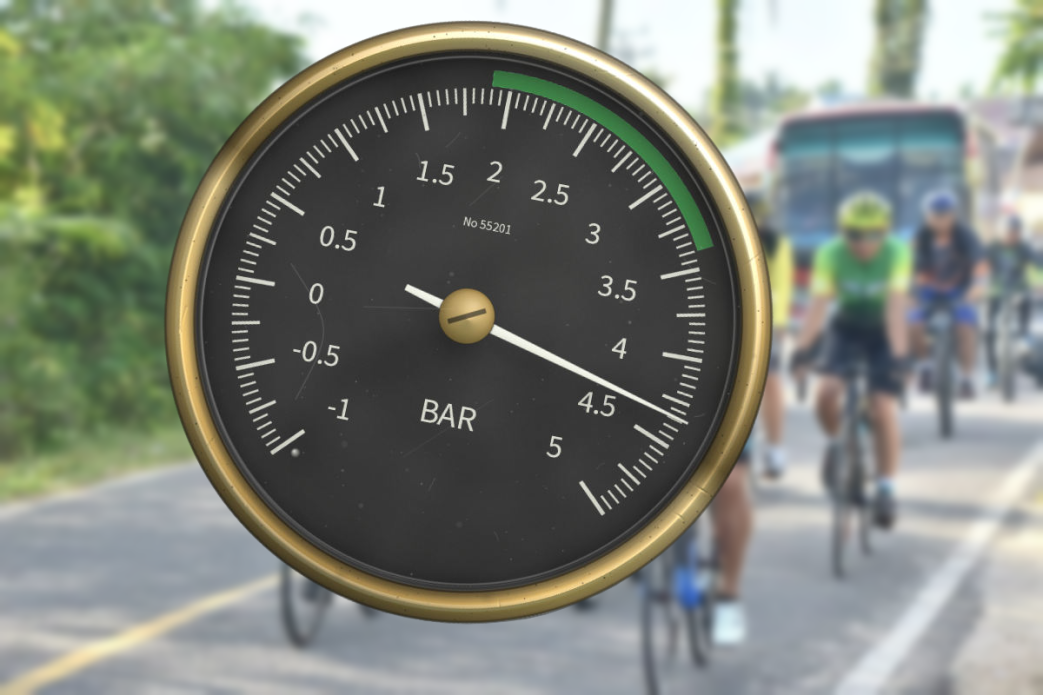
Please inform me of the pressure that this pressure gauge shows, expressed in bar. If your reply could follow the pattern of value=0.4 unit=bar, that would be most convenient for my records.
value=4.35 unit=bar
